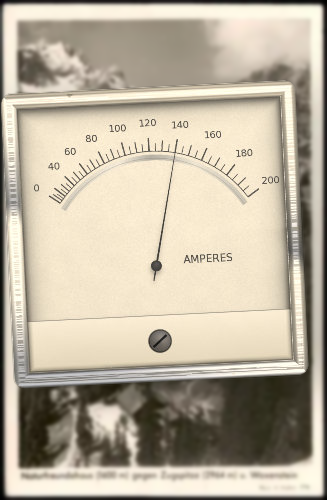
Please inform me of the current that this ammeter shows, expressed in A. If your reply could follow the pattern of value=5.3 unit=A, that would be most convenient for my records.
value=140 unit=A
